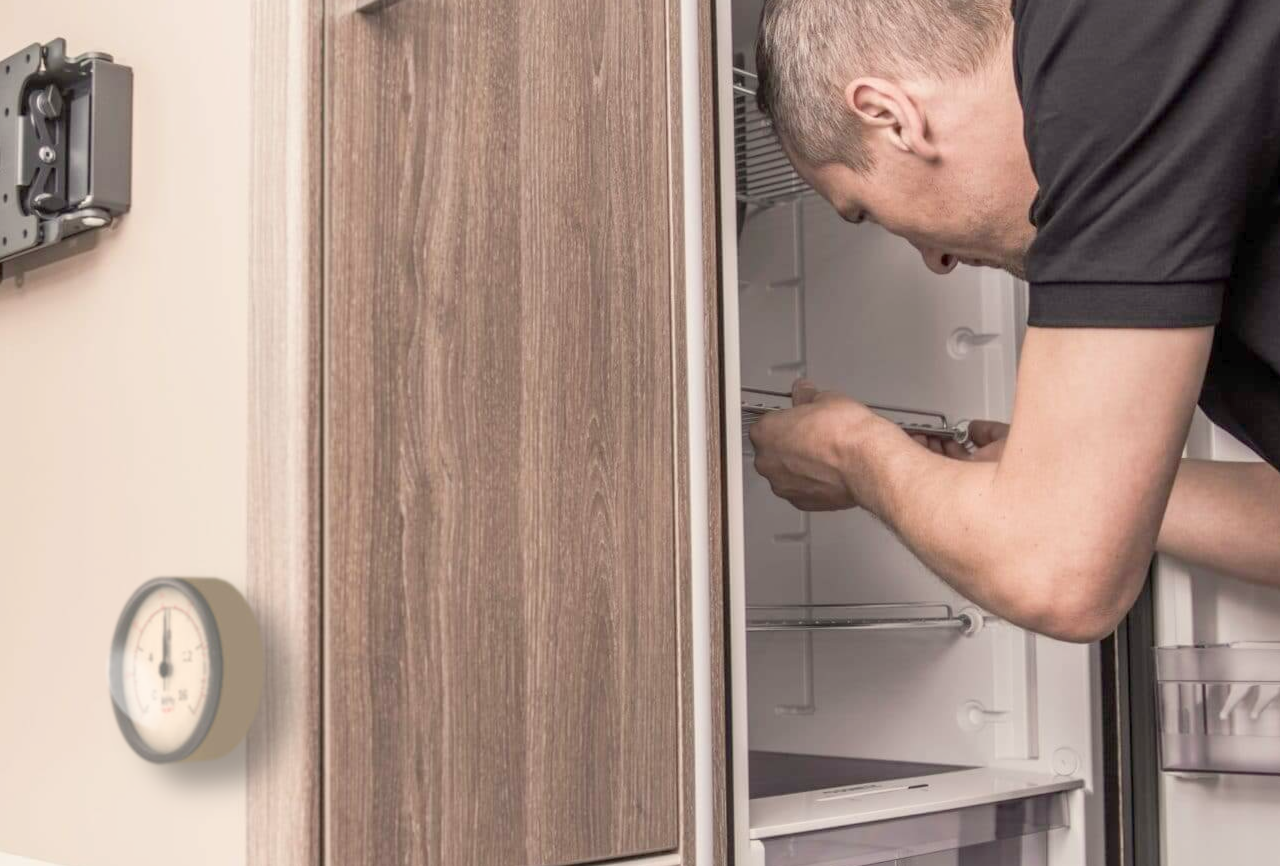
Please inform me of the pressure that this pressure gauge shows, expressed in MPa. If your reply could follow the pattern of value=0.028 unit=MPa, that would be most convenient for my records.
value=8 unit=MPa
